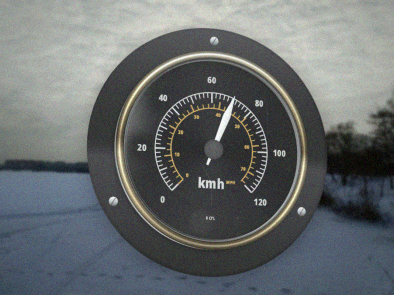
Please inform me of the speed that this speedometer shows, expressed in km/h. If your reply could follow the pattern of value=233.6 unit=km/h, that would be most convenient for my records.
value=70 unit=km/h
